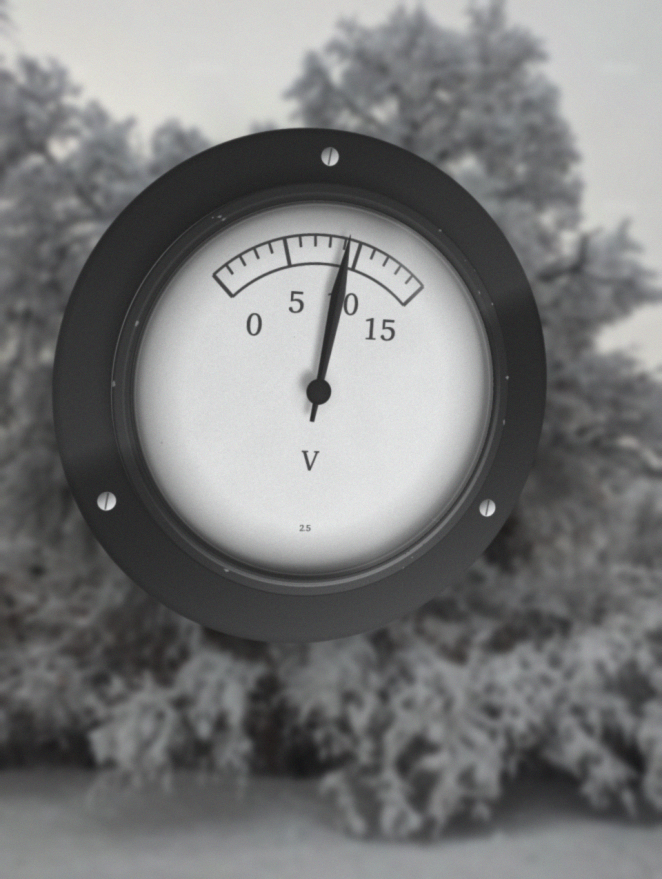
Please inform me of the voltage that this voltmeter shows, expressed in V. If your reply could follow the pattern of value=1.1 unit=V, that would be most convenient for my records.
value=9 unit=V
